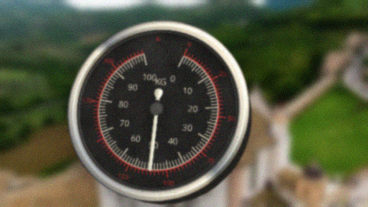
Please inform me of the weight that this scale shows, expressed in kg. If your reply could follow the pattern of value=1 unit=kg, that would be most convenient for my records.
value=50 unit=kg
